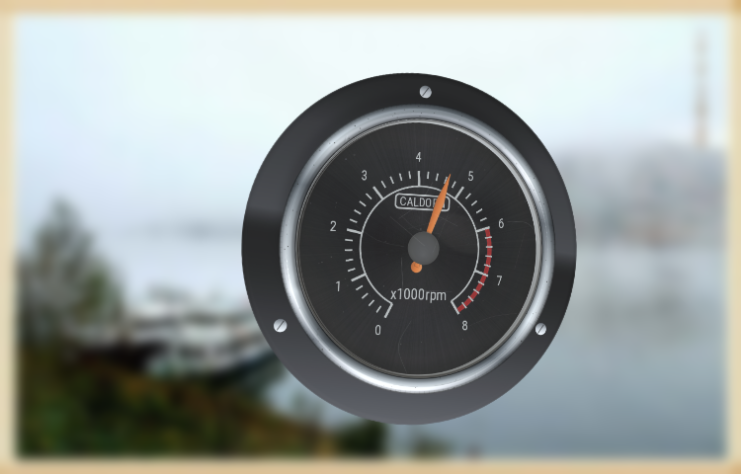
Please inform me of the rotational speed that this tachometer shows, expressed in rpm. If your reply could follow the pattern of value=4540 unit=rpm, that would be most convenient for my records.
value=4600 unit=rpm
